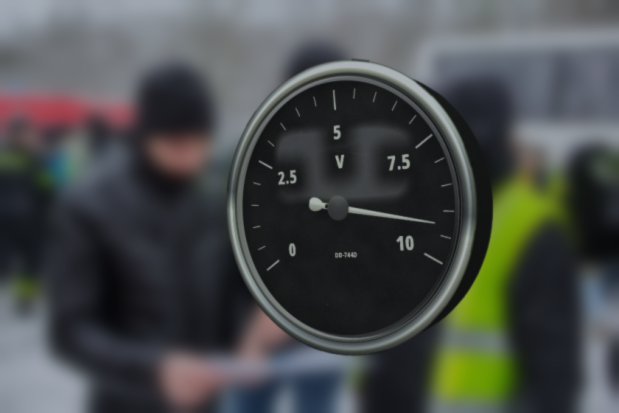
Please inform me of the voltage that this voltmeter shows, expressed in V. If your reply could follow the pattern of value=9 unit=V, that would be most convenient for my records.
value=9.25 unit=V
